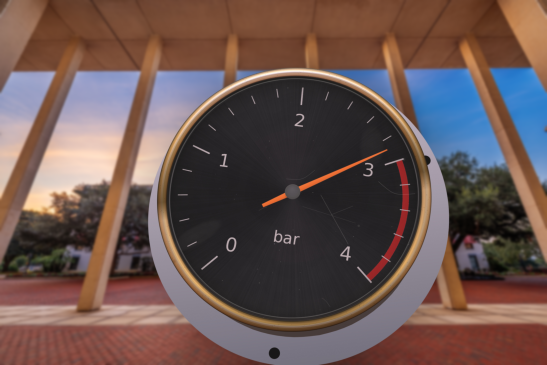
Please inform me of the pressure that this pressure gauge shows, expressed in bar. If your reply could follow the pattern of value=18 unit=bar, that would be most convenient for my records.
value=2.9 unit=bar
